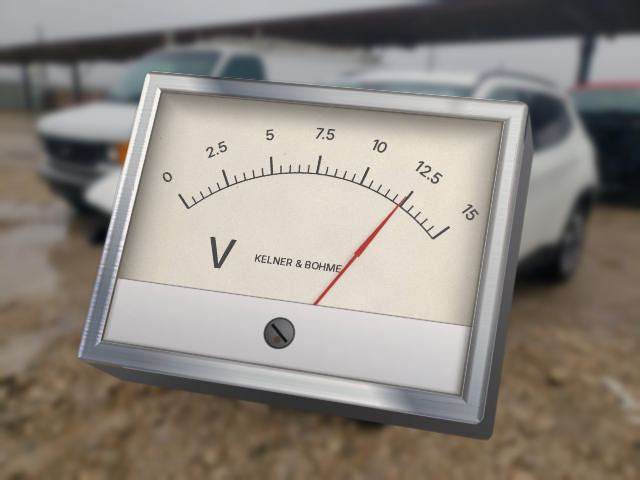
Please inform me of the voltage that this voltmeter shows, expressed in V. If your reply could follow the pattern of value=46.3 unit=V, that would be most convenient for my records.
value=12.5 unit=V
